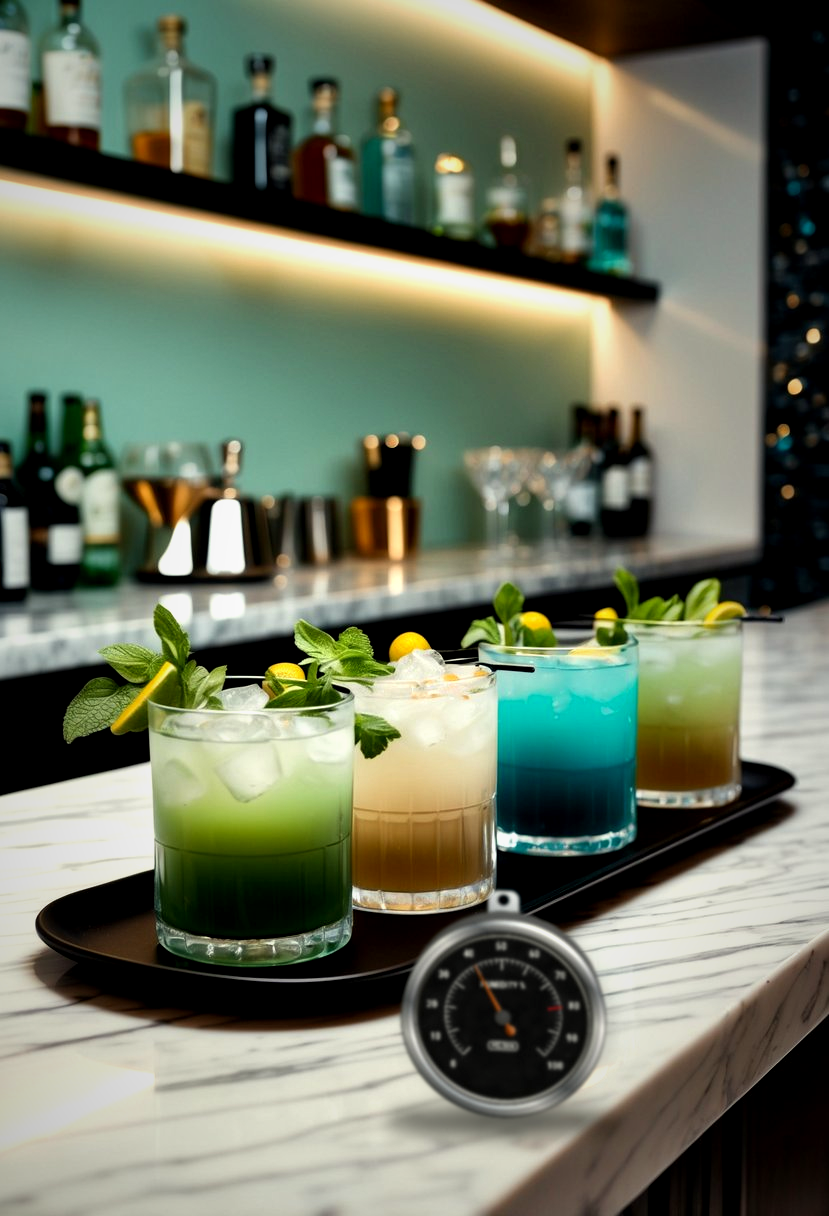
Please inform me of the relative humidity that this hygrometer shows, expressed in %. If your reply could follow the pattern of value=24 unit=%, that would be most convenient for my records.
value=40 unit=%
